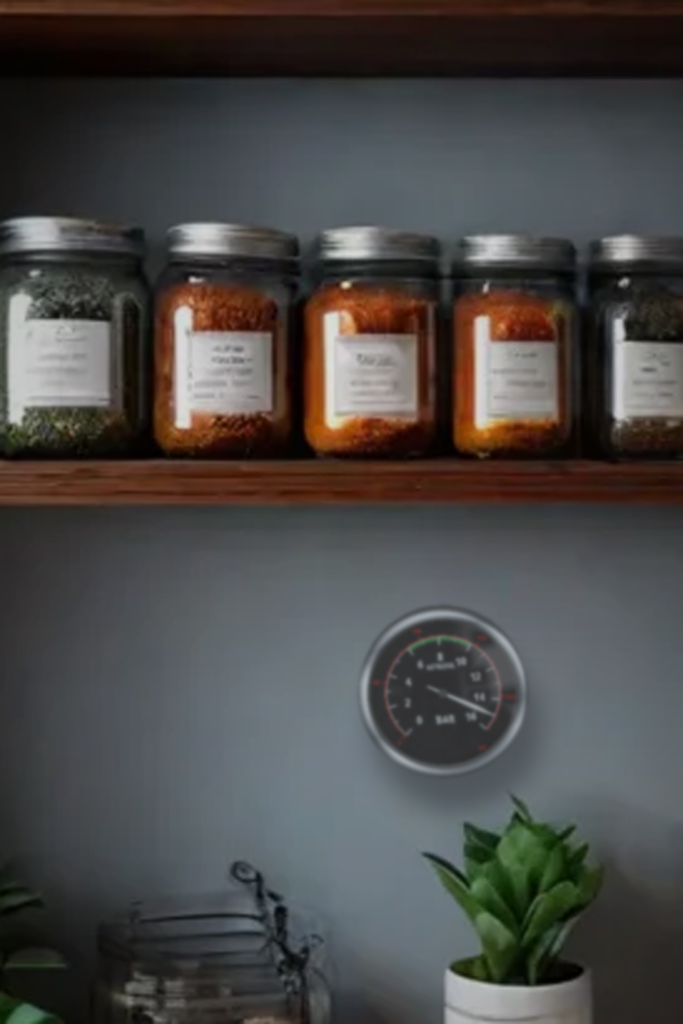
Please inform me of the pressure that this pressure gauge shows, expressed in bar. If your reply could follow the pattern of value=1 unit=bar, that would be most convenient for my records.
value=15 unit=bar
